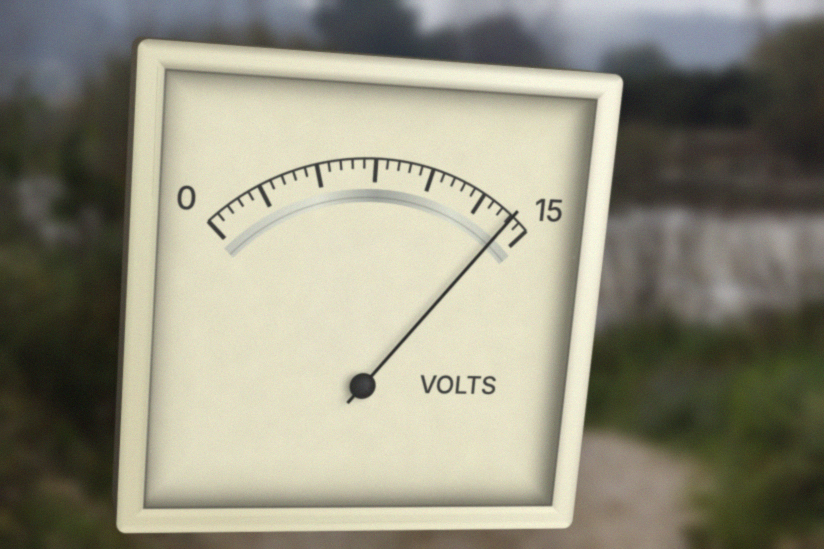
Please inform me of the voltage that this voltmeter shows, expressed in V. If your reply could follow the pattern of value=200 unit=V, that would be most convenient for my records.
value=14 unit=V
